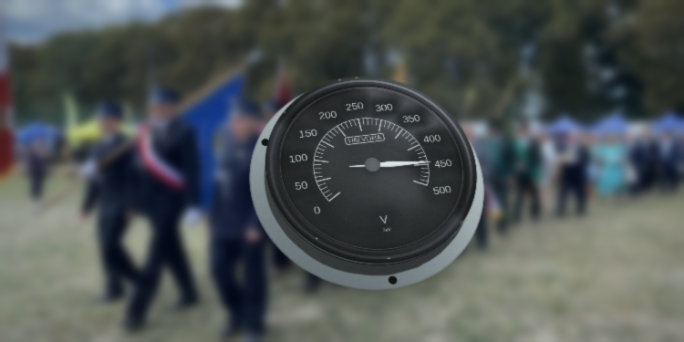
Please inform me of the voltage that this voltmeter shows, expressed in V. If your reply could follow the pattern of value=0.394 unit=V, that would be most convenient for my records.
value=450 unit=V
